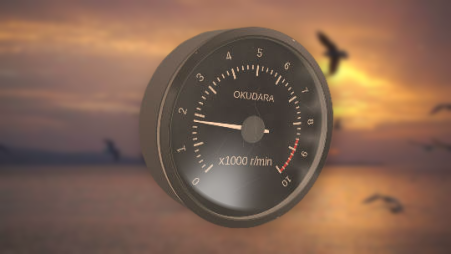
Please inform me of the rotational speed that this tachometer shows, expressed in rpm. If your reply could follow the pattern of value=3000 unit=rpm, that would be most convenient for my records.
value=1800 unit=rpm
